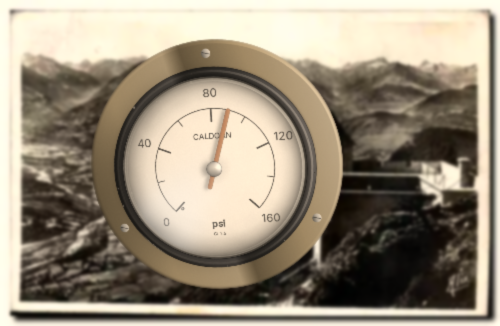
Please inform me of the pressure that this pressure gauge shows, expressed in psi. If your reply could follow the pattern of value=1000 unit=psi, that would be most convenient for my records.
value=90 unit=psi
